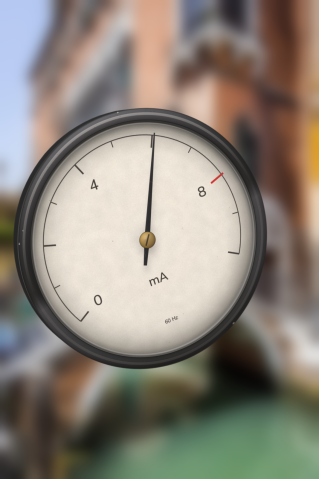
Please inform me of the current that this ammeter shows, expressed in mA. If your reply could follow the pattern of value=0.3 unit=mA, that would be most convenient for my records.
value=6 unit=mA
